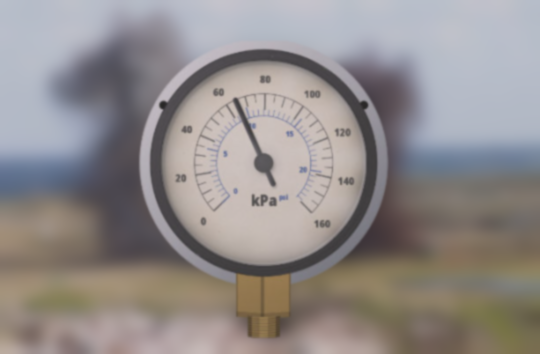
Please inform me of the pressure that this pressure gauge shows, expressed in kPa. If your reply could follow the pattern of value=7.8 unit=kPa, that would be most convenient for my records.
value=65 unit=kPa
